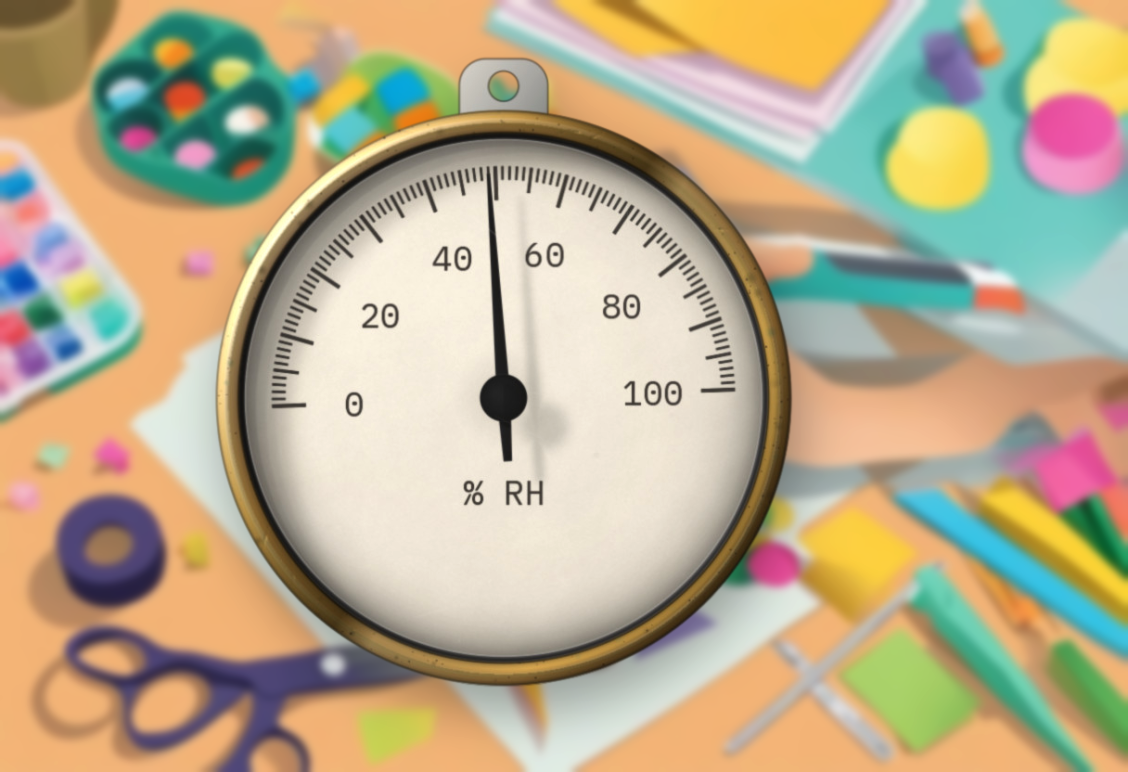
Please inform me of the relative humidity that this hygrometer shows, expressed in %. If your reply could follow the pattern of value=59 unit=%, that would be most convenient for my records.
value=49 unit=%
